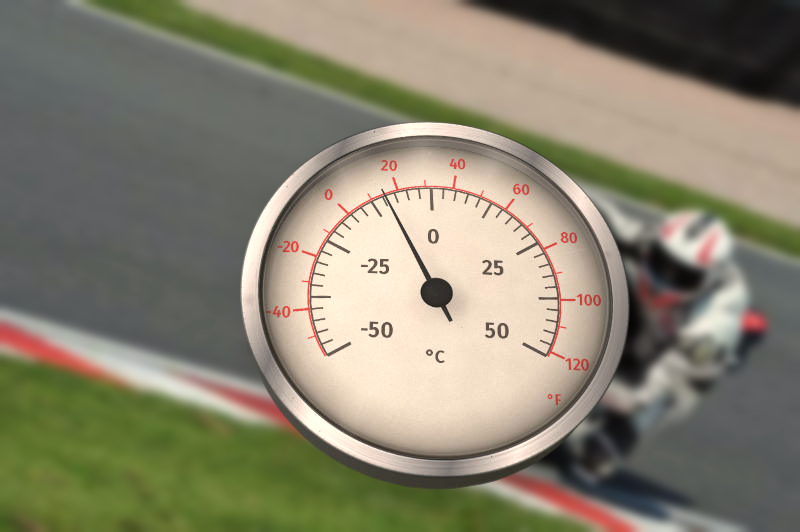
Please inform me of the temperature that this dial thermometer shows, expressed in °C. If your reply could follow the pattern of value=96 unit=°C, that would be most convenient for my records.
value=-10 unit=°C
